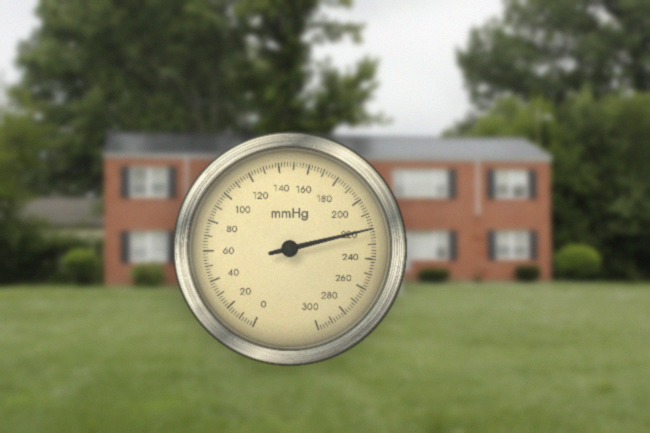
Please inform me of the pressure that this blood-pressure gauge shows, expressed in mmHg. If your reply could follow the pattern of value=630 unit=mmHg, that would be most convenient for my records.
value=220 unit=mmHg
